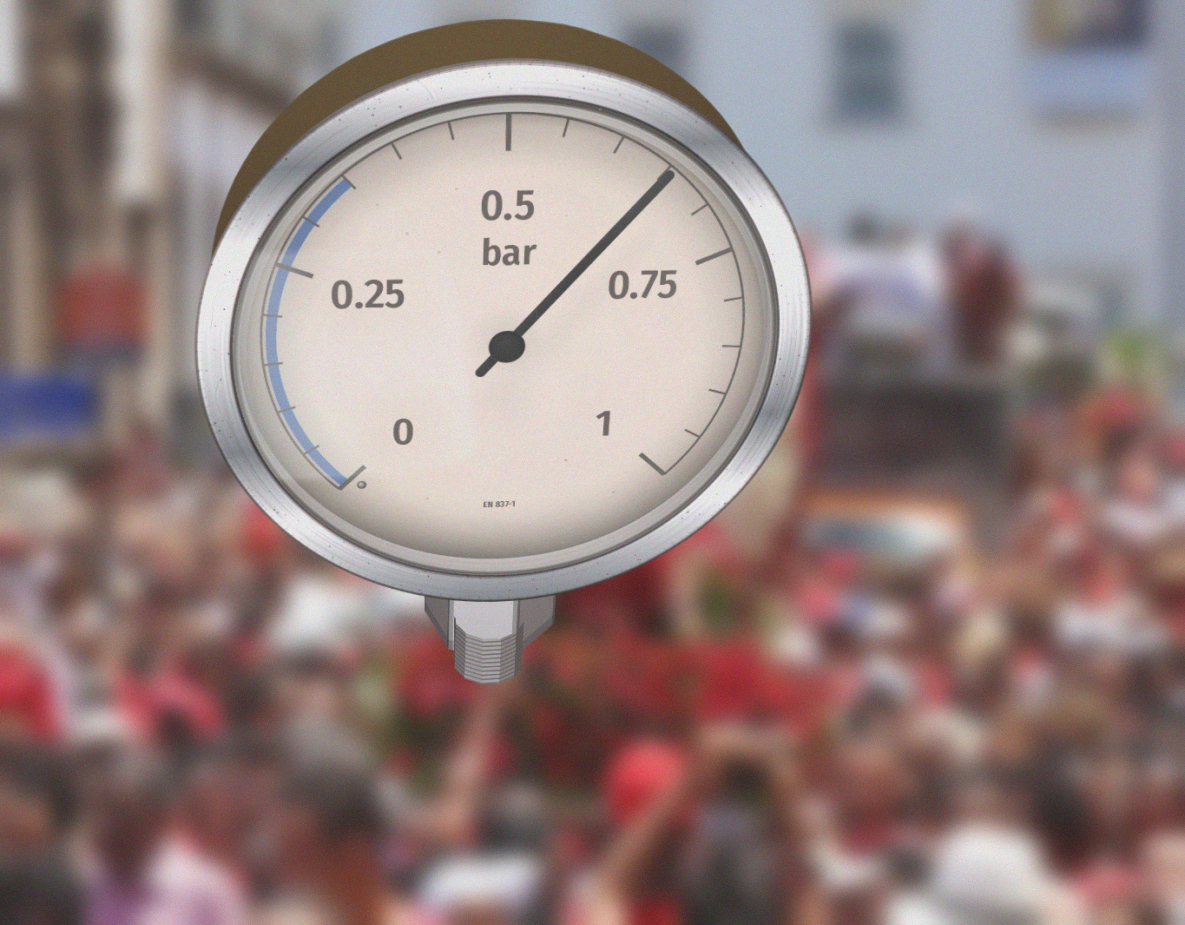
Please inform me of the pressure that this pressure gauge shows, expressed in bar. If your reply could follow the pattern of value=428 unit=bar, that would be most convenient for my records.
value=0.65 unit=bar
